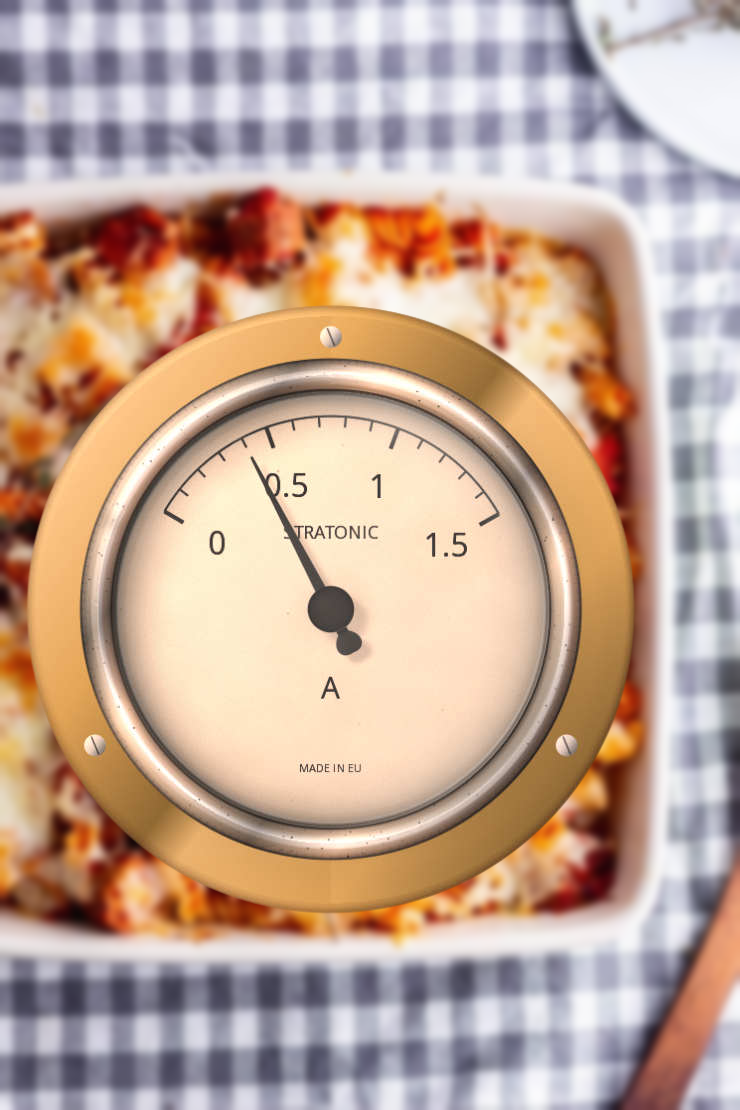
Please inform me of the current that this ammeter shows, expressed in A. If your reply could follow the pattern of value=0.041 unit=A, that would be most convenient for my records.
value=0.4 unit=A
